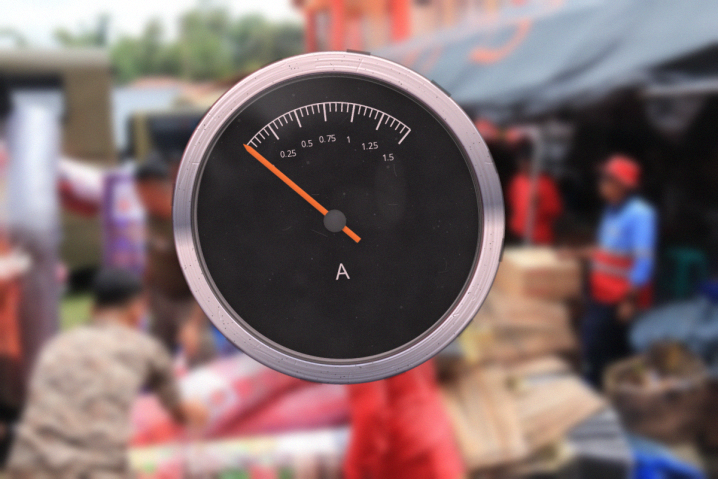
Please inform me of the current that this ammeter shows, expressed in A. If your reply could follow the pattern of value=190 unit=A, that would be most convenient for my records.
value=0 unit=A
